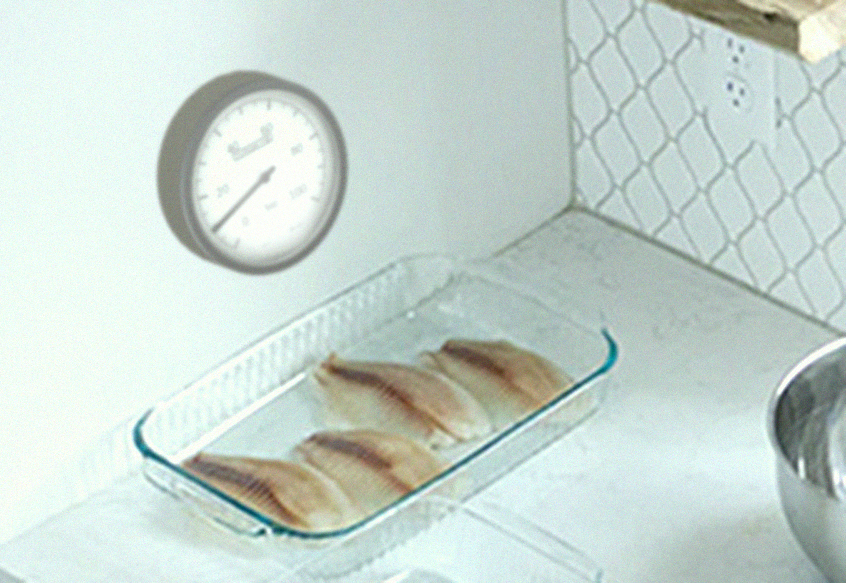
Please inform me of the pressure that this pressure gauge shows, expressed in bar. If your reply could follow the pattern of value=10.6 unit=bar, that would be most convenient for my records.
value=10 unit=bar
